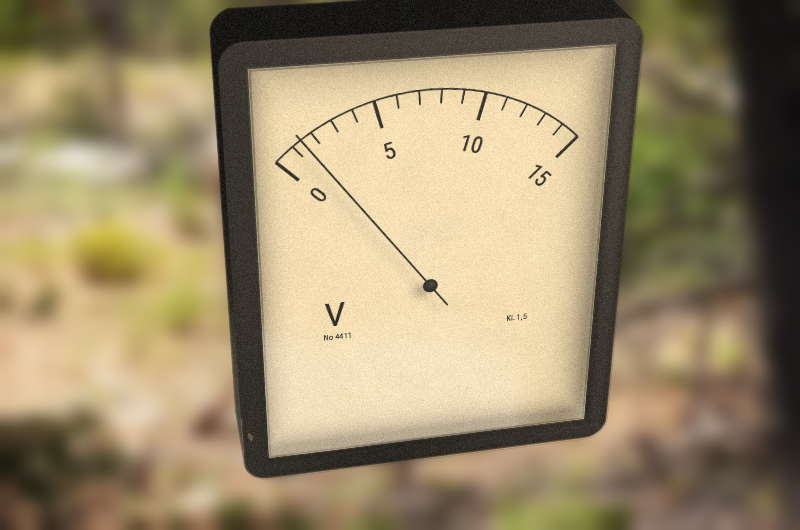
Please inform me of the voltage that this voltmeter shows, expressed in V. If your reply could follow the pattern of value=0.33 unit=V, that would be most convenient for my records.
value=1.5 unit=V
